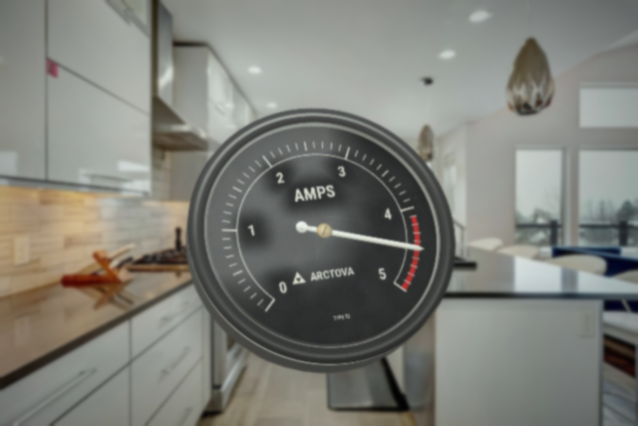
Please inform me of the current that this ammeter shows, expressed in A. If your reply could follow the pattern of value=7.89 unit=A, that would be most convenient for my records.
value=4.5 unit=A
